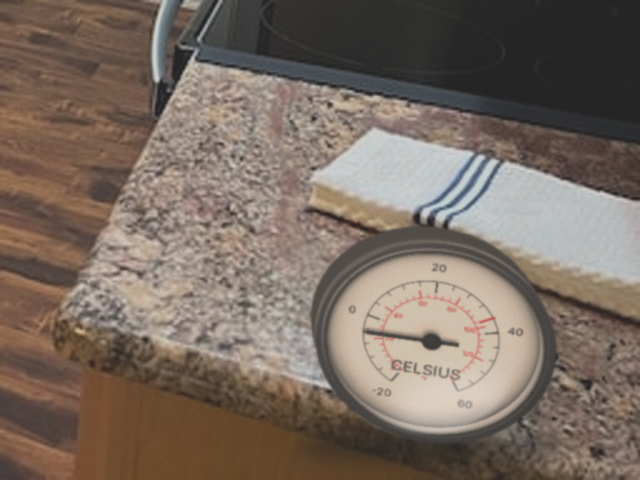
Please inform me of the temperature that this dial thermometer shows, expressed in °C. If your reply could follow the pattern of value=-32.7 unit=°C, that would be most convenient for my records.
value=-4 unit=°C
